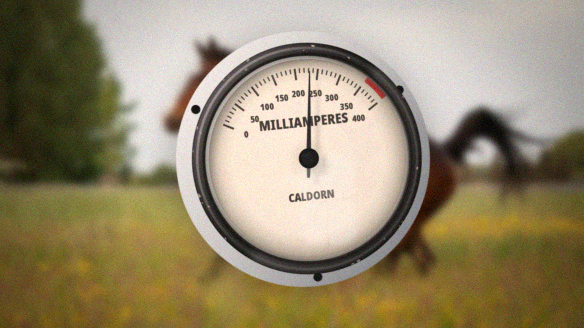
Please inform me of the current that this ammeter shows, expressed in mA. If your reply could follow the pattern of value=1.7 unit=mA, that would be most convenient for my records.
value=230 unit=mA
